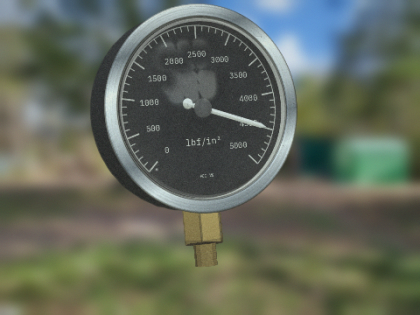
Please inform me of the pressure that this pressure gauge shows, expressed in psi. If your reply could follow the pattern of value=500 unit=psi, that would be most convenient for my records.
value=4500 unit=psi
